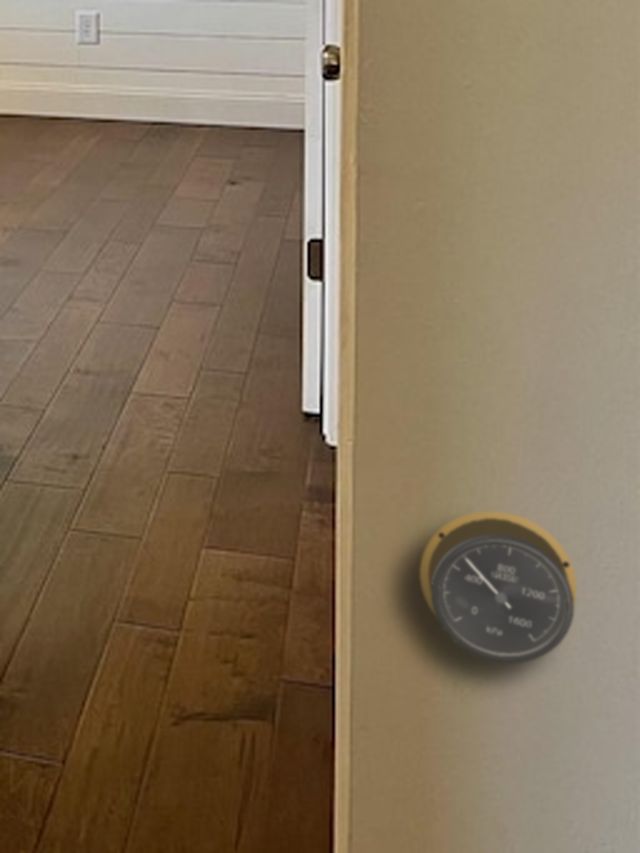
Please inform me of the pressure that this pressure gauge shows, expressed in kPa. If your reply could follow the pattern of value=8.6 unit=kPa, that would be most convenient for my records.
value=500 unit=kPa
